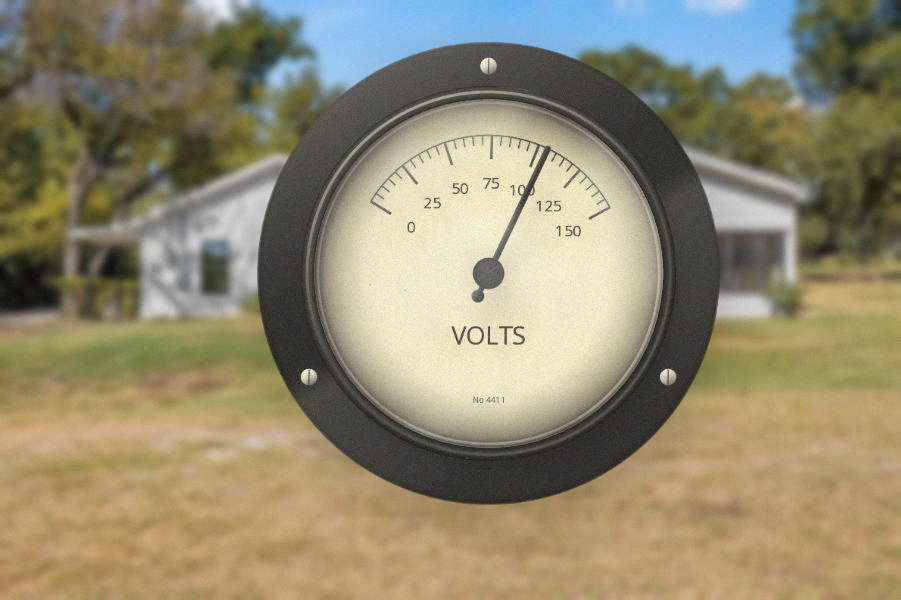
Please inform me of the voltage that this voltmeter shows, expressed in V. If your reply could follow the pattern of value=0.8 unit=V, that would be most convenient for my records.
value=105 unit=V
